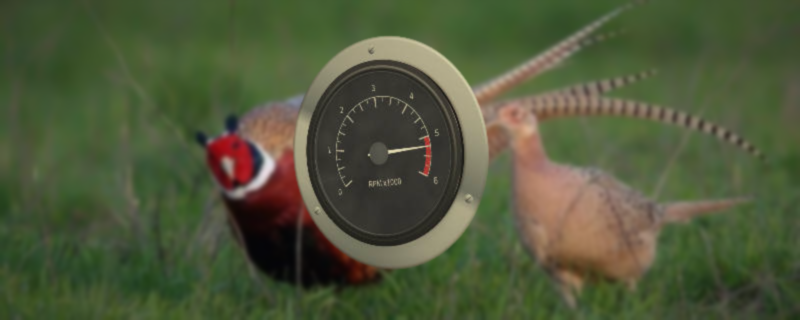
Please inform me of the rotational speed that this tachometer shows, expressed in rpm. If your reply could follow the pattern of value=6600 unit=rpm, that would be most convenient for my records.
value=5250 unit=rpm
